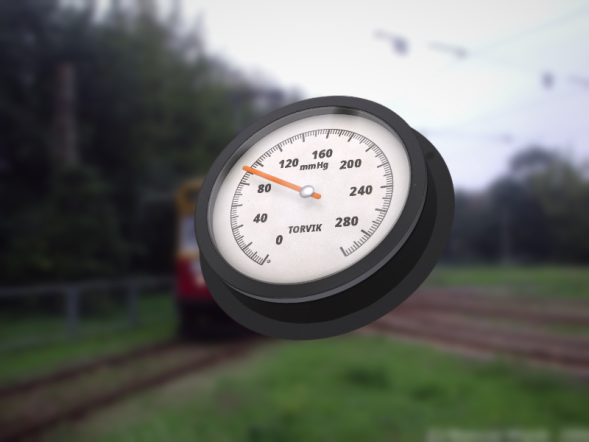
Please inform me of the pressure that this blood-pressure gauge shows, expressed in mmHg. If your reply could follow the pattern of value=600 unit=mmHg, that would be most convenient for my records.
value=90 unit=mmHg
